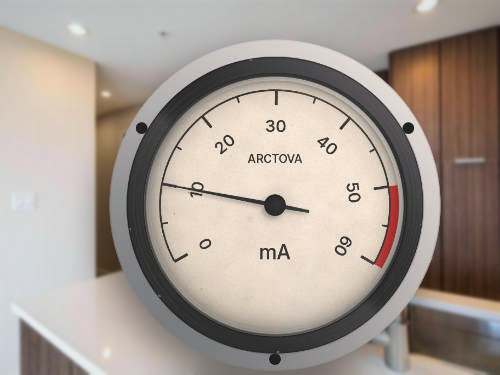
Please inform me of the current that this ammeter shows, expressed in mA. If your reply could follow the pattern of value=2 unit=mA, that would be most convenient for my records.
value=10 unit=mA
